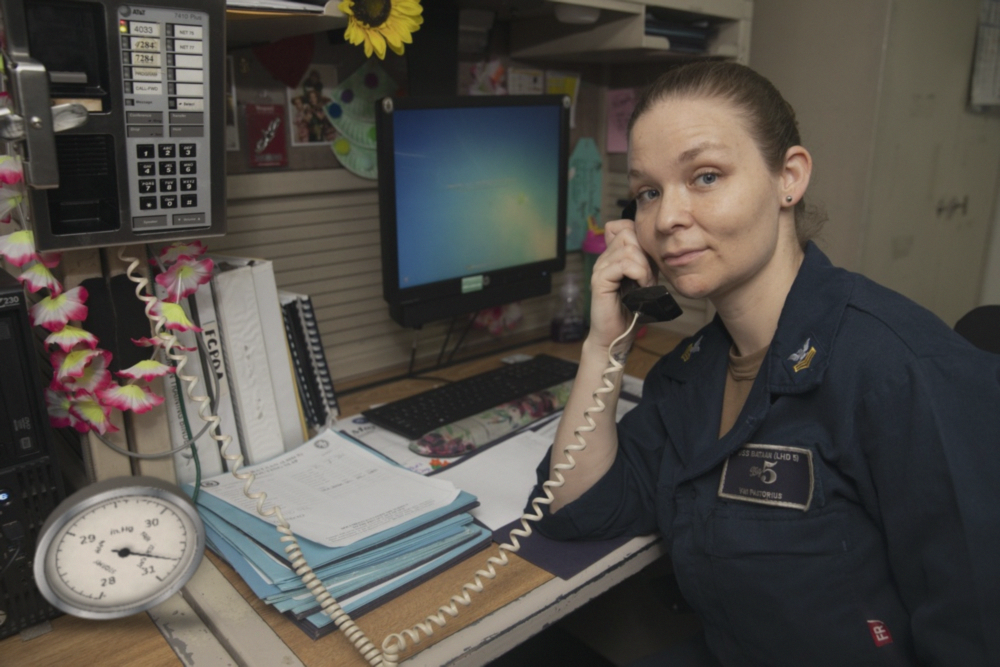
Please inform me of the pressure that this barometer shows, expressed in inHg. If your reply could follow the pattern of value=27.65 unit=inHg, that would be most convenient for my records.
value=30.7 unit=inHg
